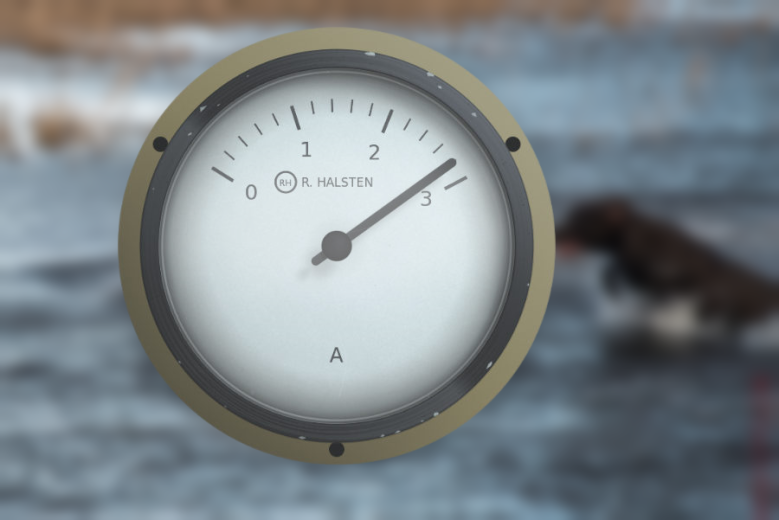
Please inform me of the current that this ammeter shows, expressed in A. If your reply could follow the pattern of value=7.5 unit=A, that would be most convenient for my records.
value=2.8 unit=A
